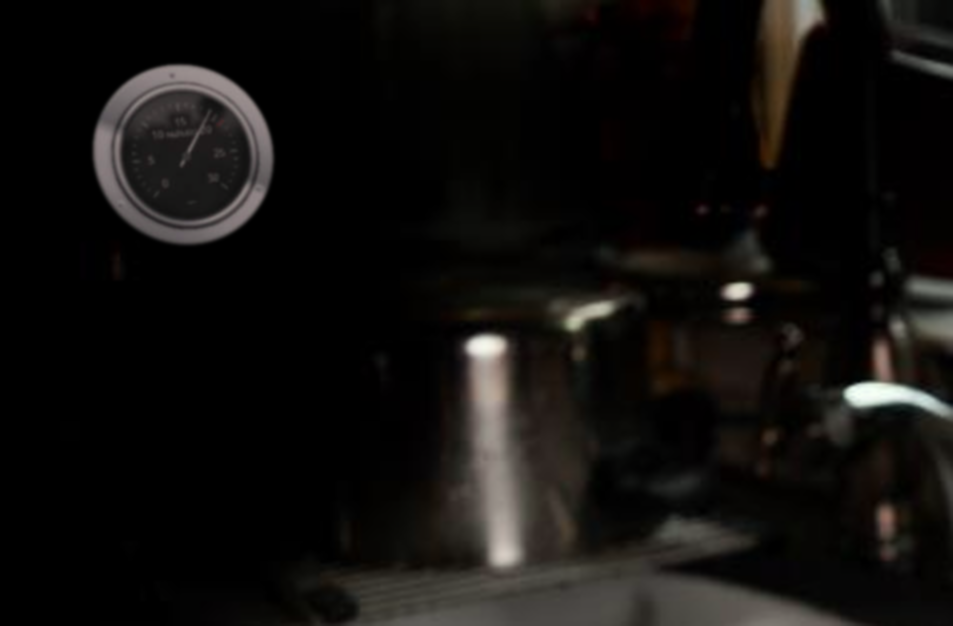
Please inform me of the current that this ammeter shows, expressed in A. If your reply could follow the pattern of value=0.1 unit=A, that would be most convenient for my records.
value=19 unit=A
